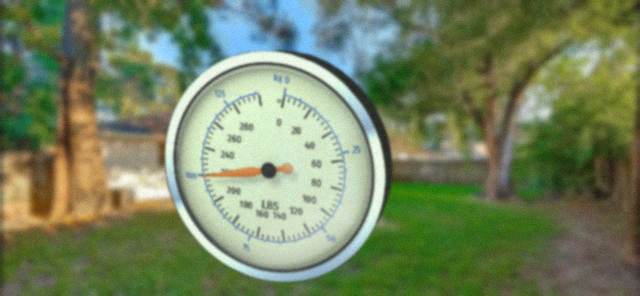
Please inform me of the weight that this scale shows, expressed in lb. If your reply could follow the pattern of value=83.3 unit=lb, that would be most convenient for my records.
value=220 unit=lb
